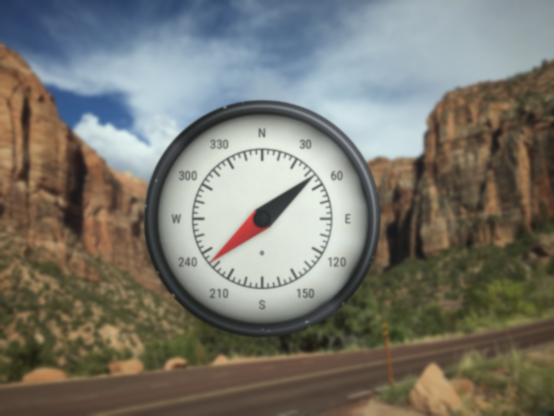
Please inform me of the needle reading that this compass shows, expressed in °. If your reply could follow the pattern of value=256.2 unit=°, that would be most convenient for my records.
value=230 unit=°
